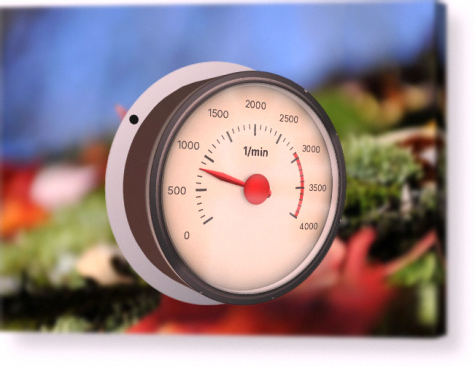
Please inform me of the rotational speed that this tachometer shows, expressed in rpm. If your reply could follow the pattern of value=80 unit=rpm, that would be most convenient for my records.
value=800 unit=rpm
